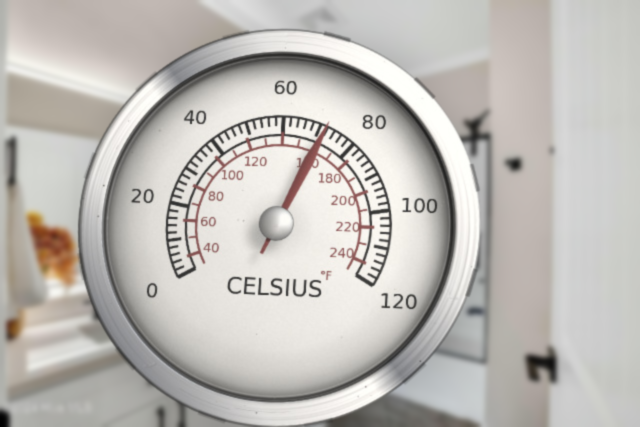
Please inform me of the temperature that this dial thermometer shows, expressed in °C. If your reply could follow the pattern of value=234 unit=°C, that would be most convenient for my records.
value=72 unit=°C
